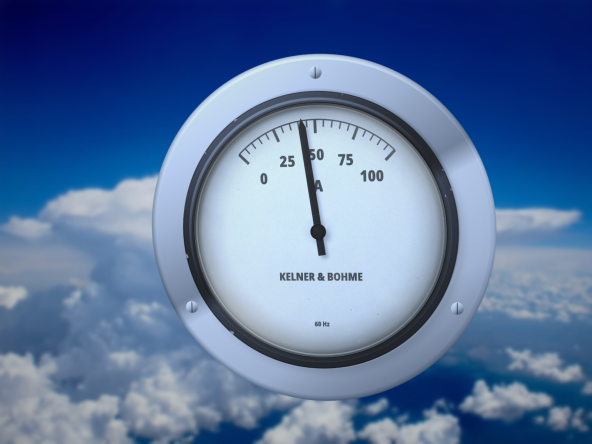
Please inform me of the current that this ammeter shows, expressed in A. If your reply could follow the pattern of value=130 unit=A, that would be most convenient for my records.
value=42.5 unit=A
